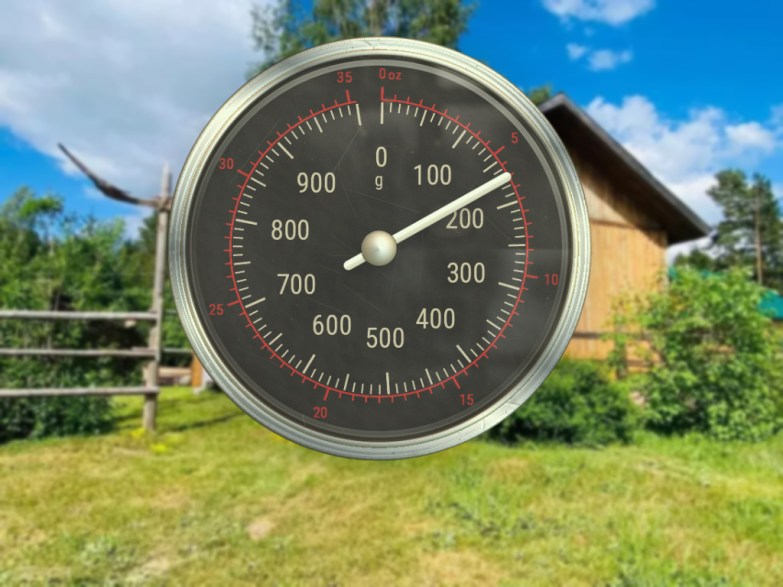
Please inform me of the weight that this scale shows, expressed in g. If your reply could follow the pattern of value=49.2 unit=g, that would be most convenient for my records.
value=170 unit=g
